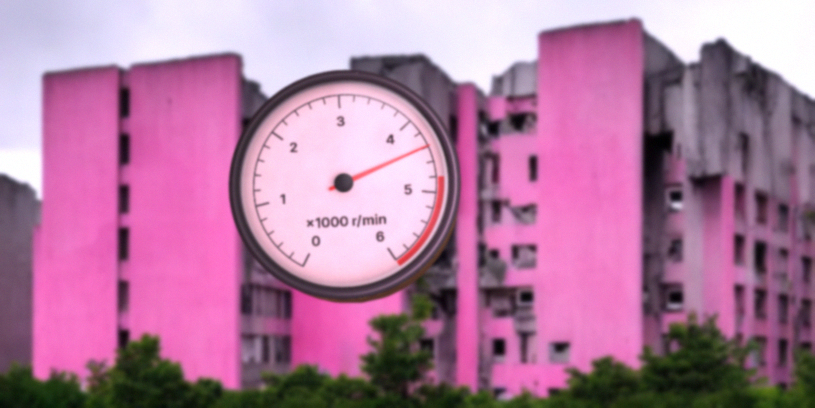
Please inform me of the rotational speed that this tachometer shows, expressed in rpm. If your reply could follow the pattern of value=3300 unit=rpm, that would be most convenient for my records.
value=4400 unit=rpm
